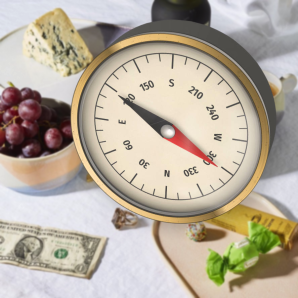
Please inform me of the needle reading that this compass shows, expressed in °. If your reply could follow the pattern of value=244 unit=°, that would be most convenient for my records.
value=300 unit=°
